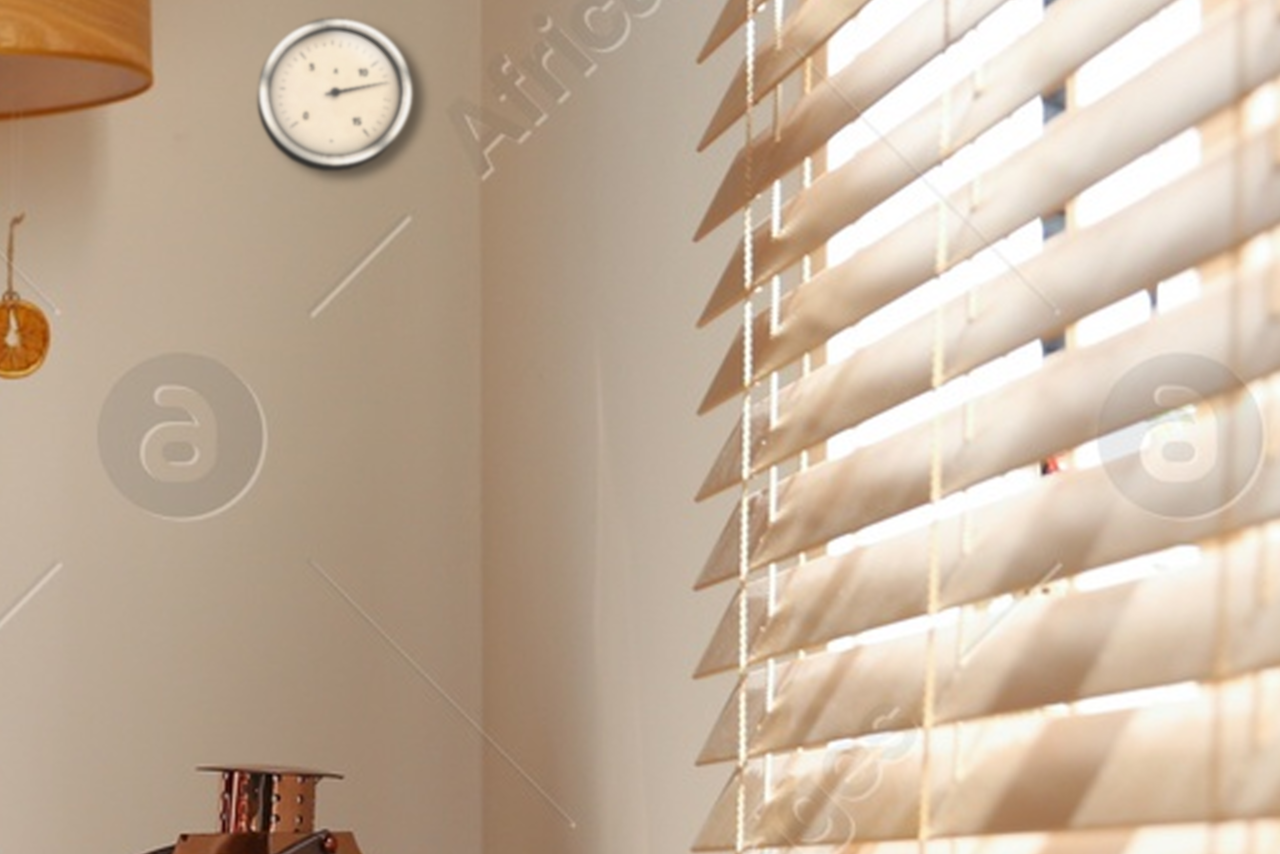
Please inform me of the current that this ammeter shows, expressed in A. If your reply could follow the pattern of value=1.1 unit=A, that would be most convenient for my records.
value=11.5 unit=A
